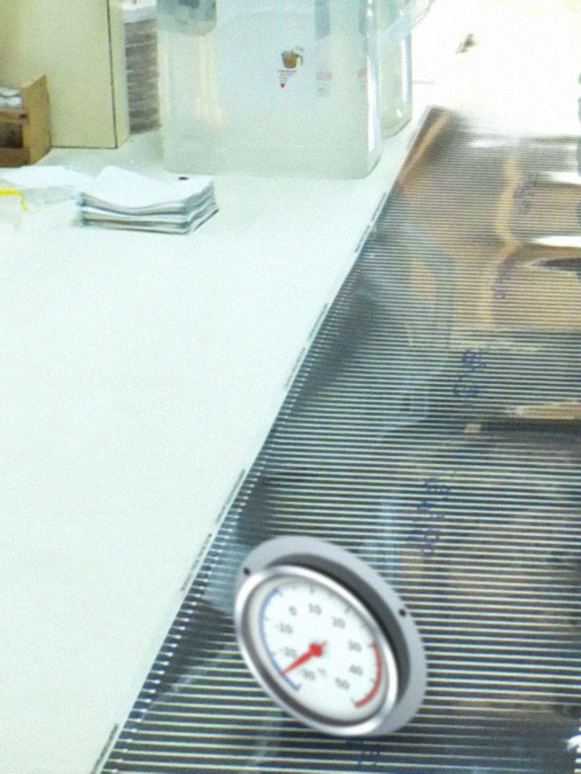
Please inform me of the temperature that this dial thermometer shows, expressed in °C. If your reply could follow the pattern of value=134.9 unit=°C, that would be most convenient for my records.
value=-25 unit=°C
